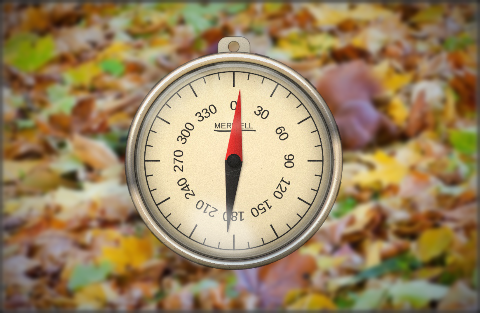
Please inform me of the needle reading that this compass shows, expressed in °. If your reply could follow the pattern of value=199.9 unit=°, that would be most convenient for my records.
value=5 unit=°
